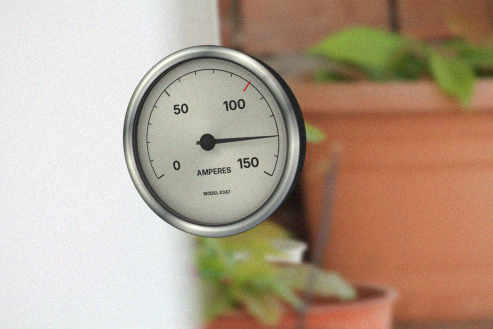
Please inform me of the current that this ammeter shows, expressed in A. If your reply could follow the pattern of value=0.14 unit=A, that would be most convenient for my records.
value=130 unit=A
